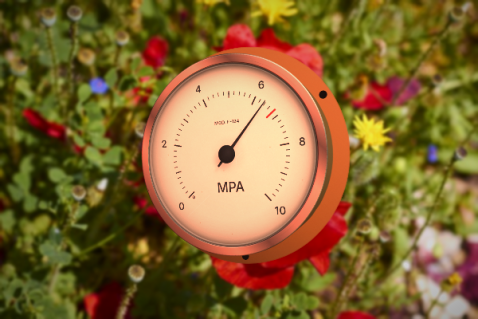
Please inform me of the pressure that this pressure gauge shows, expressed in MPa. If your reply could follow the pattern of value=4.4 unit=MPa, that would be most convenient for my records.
value=6.4 unit=MPa
